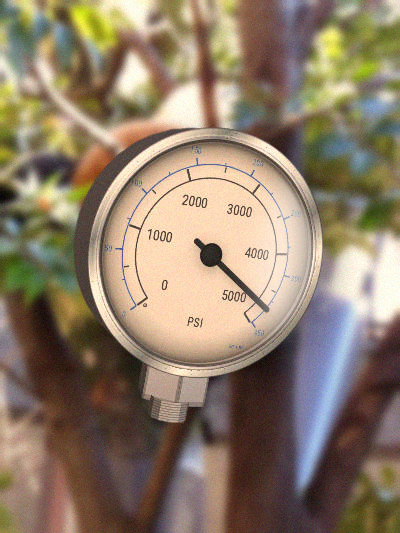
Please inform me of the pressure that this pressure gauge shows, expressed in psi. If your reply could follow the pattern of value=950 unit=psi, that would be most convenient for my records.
value=4750 unit=psi
